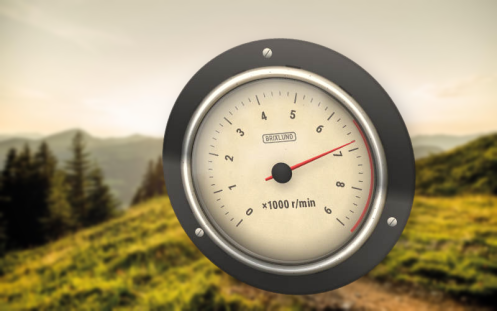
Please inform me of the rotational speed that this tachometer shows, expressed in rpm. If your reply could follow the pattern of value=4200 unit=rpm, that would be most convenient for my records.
value=6800 unit=rpm
